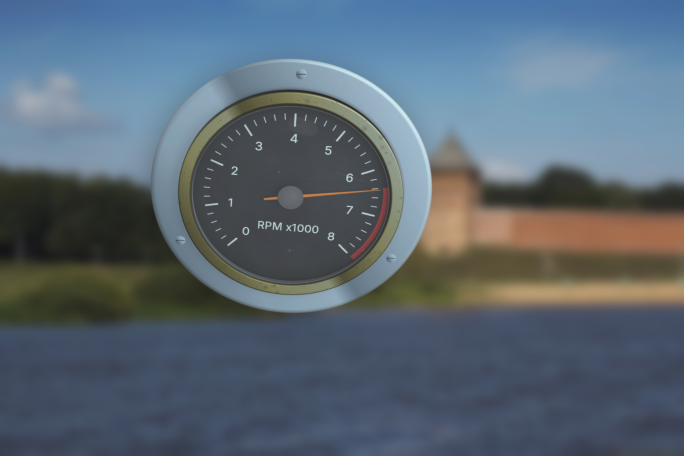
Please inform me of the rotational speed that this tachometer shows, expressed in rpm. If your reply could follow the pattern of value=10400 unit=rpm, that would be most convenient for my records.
value=6400 unit=rpm
